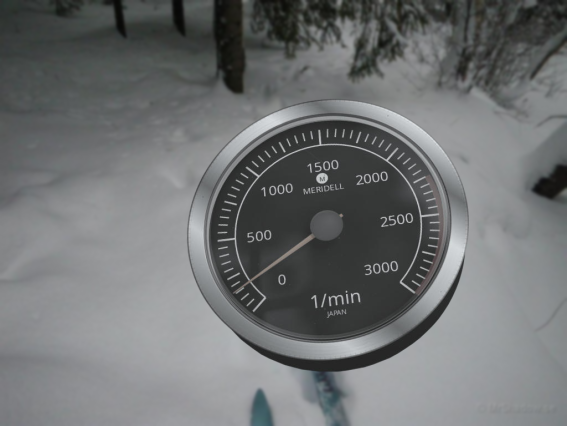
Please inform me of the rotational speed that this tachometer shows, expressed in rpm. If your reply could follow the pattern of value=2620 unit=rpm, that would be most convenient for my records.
value=150 unit=rpm
